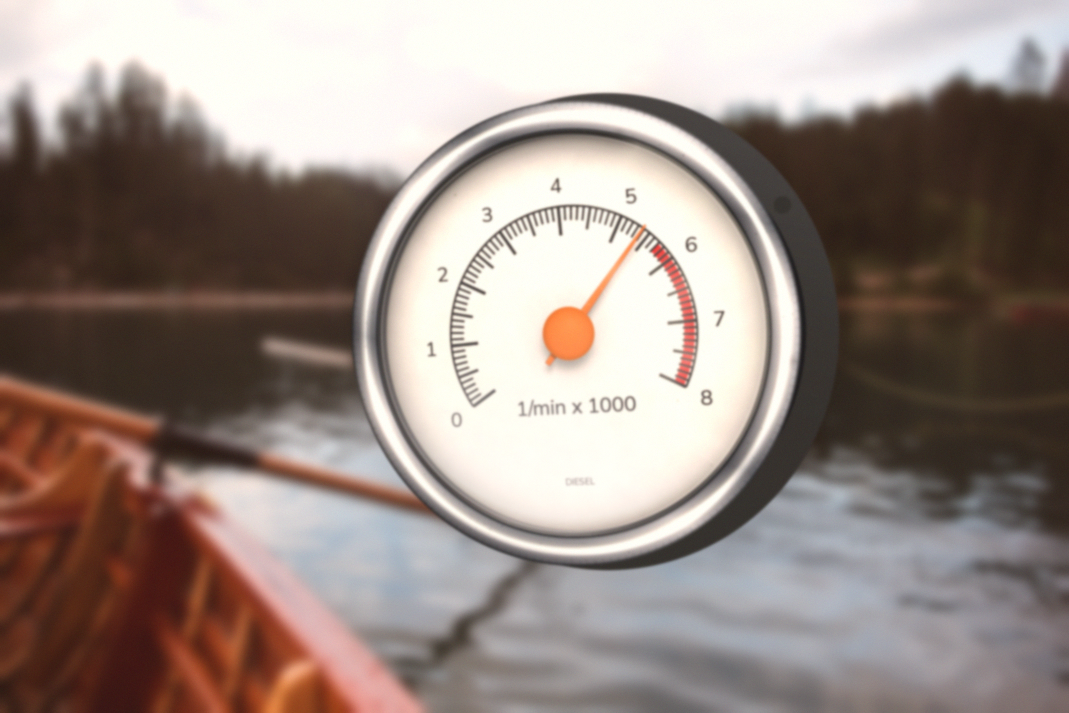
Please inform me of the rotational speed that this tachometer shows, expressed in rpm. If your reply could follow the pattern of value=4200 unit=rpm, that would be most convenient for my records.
value=5400 unit=rpm
